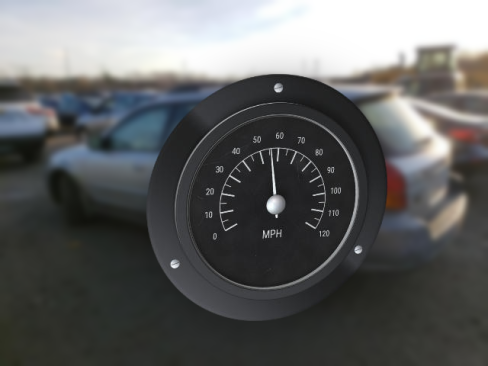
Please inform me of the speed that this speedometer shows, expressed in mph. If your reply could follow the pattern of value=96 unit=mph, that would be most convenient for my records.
value=55 unit=mph
